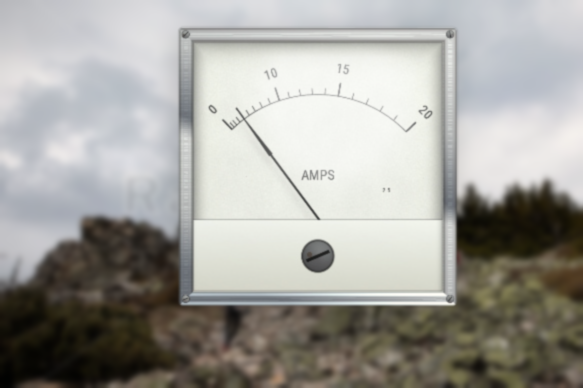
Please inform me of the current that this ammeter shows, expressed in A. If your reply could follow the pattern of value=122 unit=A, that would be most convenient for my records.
value=5 unit=A
